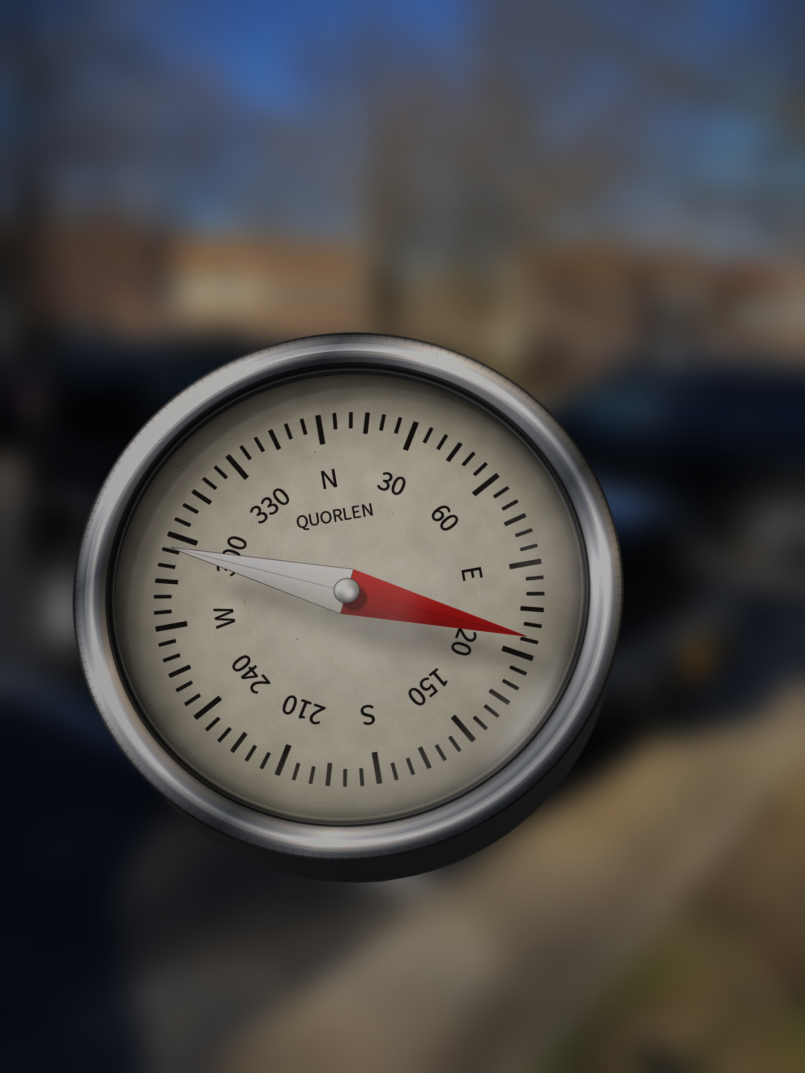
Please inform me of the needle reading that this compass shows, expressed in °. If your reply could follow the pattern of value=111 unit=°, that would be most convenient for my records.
value=115 unit=°
